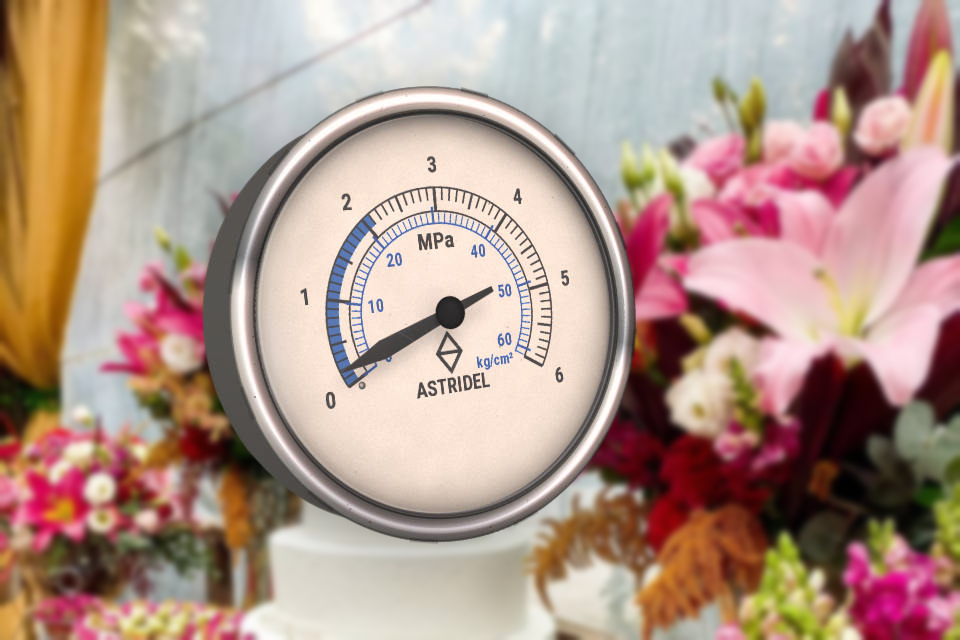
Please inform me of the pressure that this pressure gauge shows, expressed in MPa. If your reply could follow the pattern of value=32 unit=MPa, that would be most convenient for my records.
value=0.2 unit=MPa
